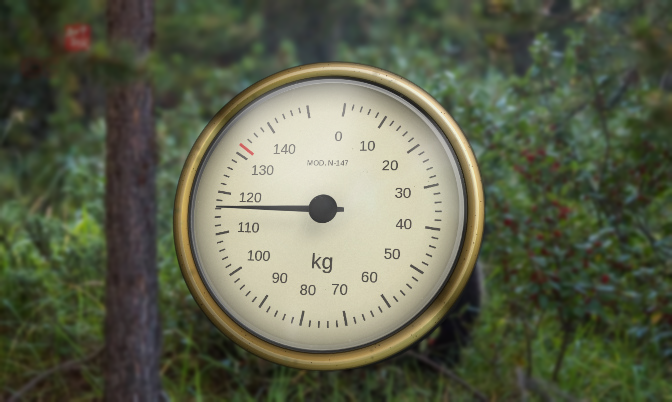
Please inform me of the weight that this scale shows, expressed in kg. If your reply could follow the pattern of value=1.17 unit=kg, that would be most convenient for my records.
value=116 unit=kg
